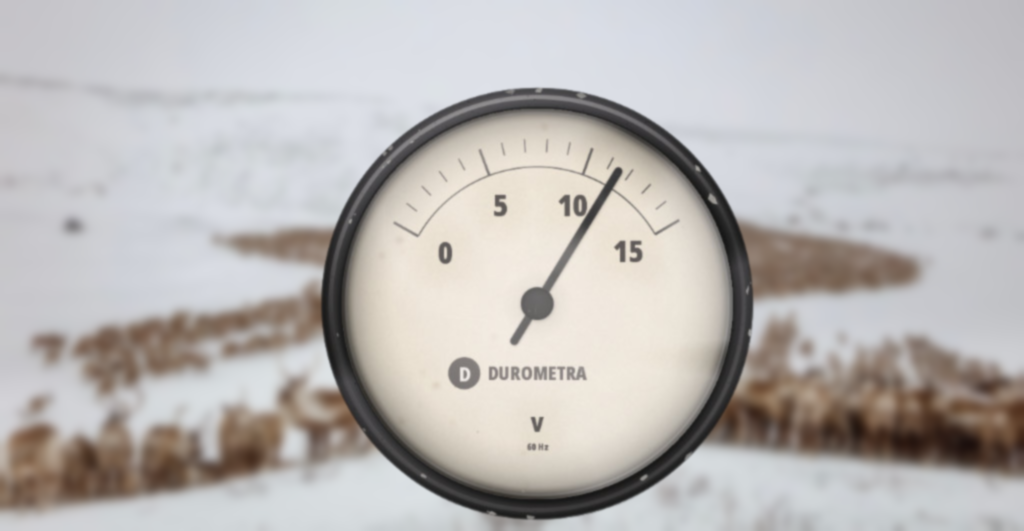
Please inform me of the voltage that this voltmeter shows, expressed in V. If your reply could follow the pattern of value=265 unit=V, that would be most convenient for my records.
value=11.5 unit=V
